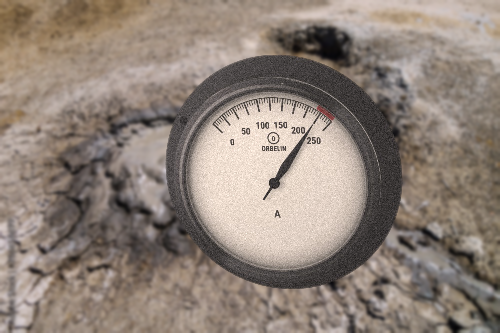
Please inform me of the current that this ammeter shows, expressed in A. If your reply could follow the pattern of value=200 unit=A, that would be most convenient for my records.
value=225 unit=A
